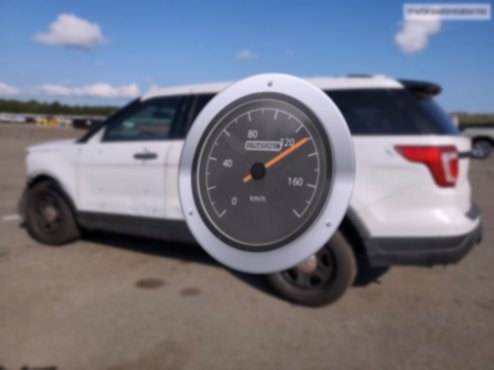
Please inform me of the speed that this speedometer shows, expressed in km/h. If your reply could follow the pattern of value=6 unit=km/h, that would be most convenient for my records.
value=130 unit=km/h
